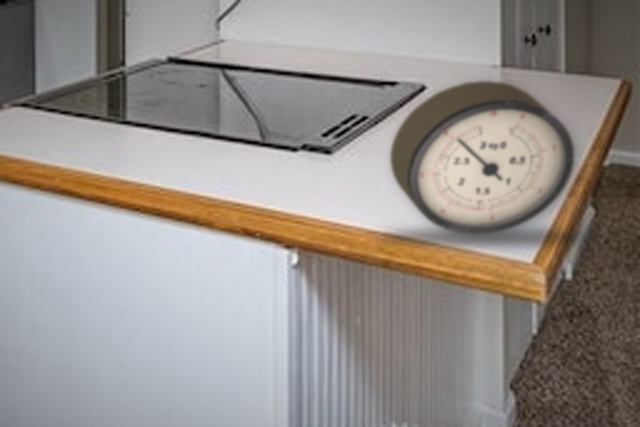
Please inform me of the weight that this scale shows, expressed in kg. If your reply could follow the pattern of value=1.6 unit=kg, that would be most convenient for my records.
value=2.75 unit=kg
